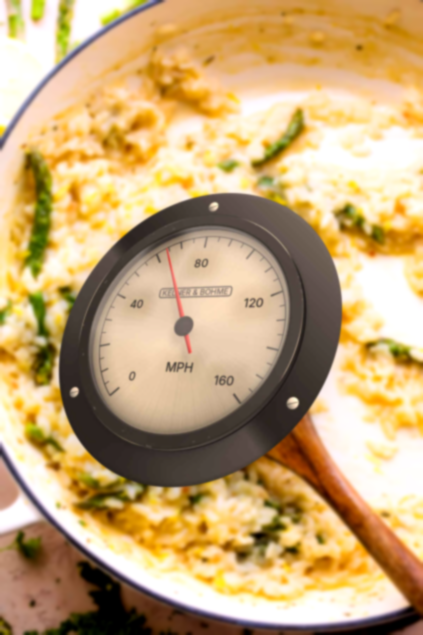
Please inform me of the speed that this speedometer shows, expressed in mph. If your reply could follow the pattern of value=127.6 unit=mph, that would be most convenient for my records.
value=65 unit=mph
